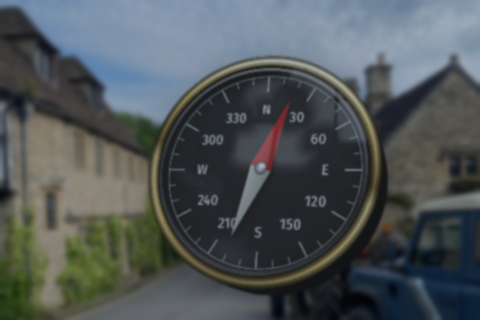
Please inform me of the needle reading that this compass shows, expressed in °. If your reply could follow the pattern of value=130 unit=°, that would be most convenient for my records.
value=20 unit=°
